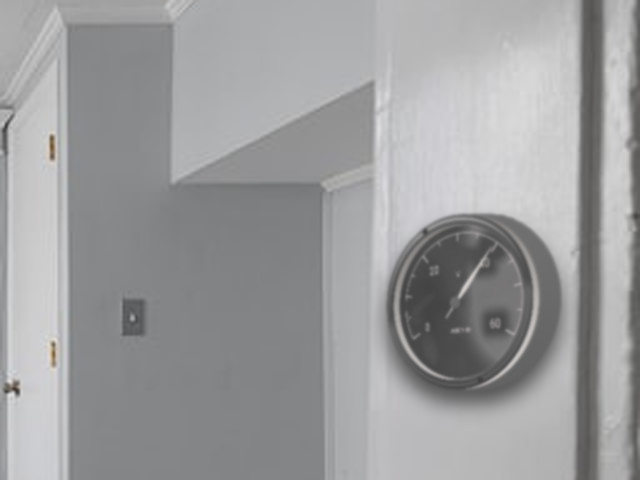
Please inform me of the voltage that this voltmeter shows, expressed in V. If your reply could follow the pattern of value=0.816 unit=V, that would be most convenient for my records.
value=40 unit=V
